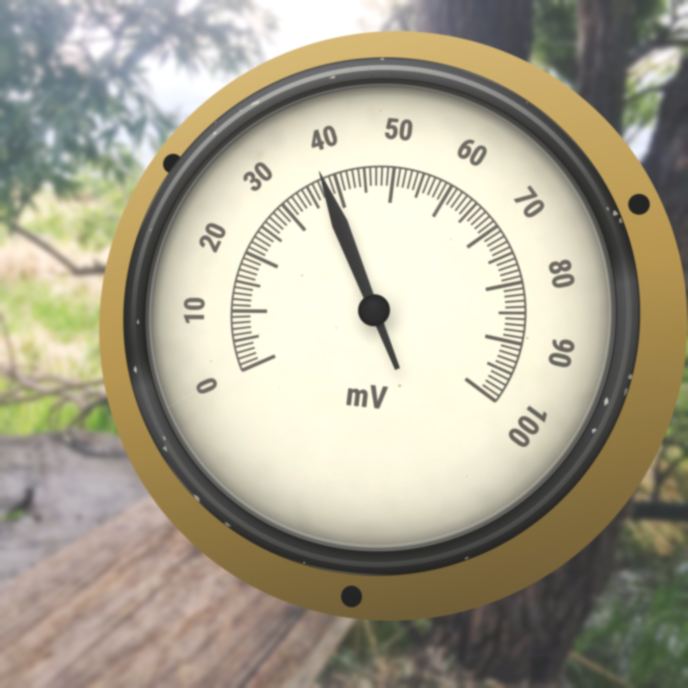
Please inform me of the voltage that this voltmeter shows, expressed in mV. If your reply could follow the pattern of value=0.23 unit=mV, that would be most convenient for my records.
value=38 unit=mV
